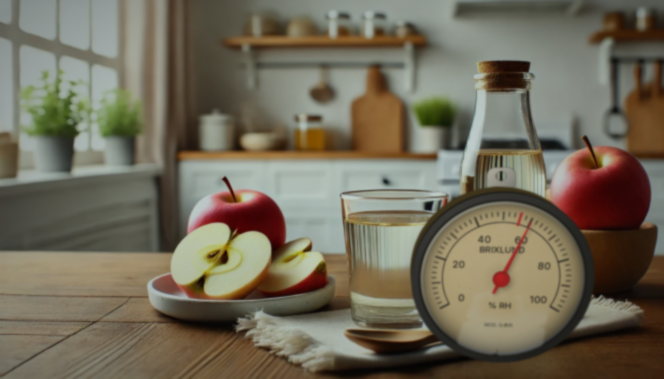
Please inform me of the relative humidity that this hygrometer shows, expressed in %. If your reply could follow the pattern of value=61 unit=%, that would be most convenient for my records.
value=60 unit=%
